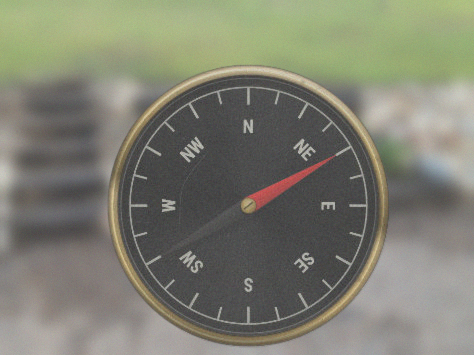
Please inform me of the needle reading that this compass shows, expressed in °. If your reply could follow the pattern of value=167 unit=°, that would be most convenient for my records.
value=60 unit=°
